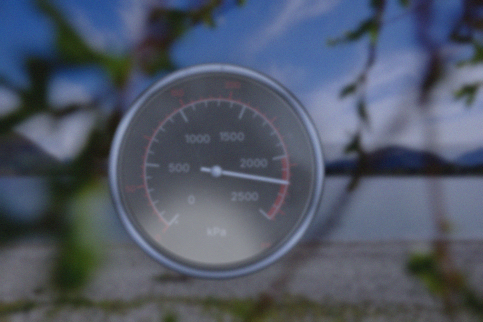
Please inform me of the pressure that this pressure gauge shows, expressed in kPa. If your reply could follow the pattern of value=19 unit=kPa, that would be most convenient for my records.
value=2200 unit=kPa
